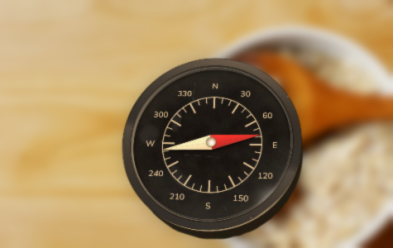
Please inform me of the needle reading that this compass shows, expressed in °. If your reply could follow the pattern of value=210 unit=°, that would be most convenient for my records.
value=80 unit=°
